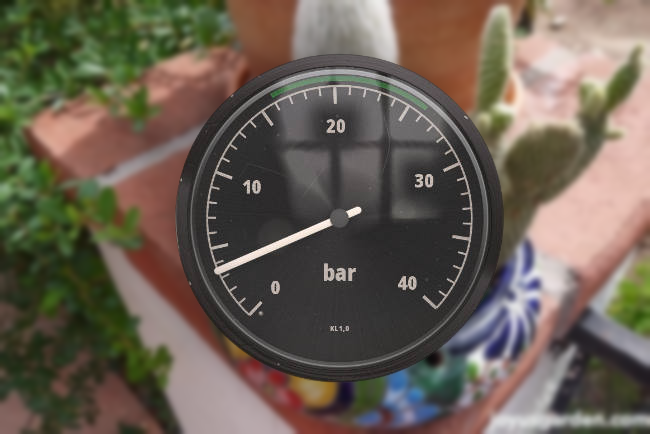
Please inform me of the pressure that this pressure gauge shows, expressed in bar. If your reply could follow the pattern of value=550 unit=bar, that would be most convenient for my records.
value=3.5 unit=bar
